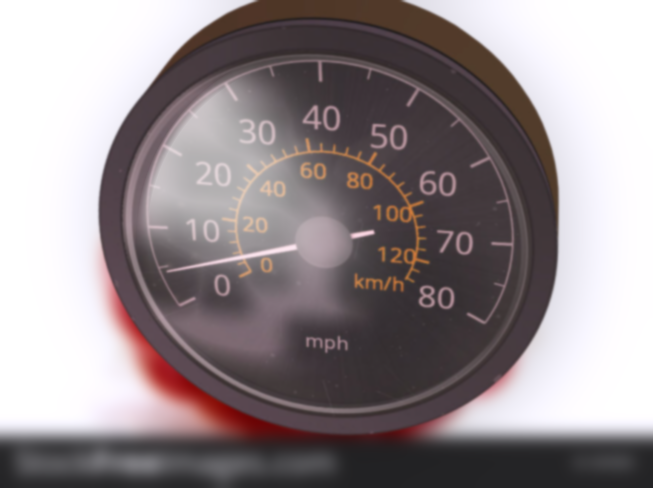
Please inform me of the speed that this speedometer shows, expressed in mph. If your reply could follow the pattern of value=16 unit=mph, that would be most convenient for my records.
value=5 unit=mph
